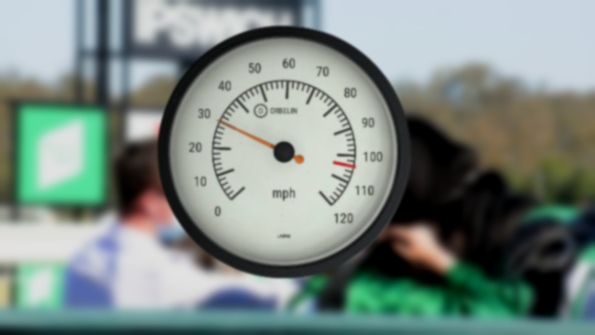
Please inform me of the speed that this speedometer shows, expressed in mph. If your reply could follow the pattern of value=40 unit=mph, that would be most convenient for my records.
value=30 unit=mph
